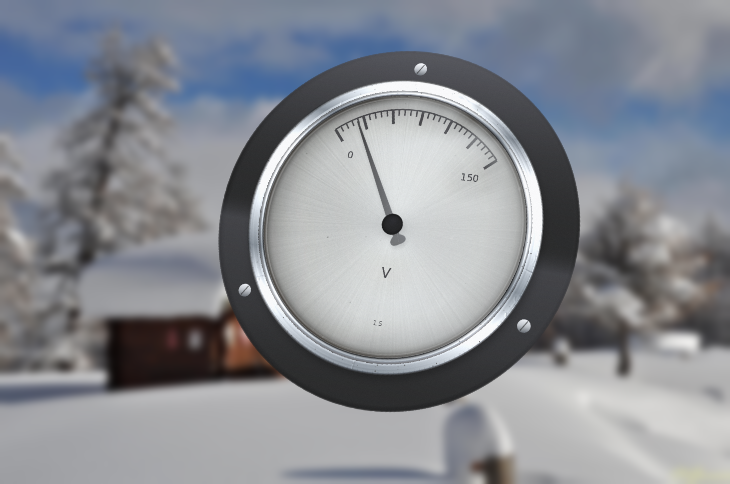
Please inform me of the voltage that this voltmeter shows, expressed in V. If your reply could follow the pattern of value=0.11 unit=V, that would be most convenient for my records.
value=20 unit=V
